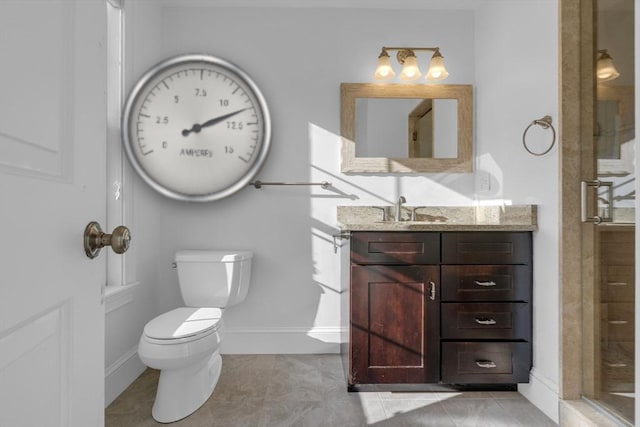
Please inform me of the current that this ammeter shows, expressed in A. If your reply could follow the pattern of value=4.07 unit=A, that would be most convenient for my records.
value=11.5 unit=A
